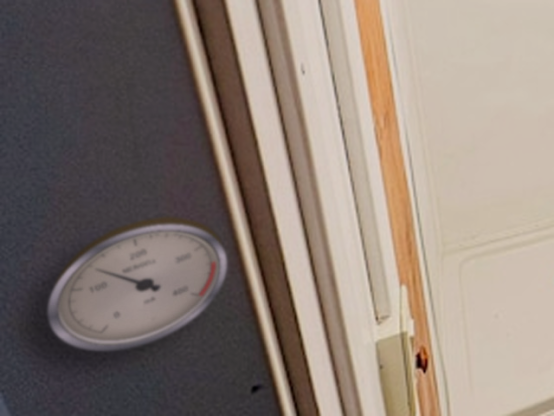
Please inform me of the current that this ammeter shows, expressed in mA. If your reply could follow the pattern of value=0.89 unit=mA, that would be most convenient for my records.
value=140 unit=mA
